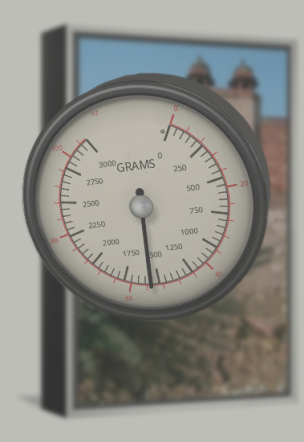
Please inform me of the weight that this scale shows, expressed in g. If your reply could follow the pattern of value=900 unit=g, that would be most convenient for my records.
value=1550 unit=g
